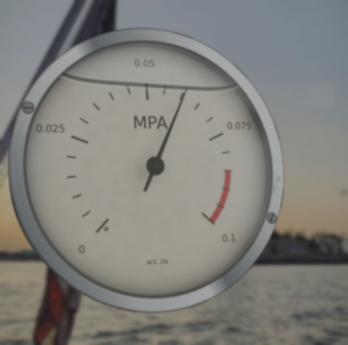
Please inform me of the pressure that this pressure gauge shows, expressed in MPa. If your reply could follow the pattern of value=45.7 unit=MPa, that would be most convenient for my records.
value=0.06 unit=MPa
